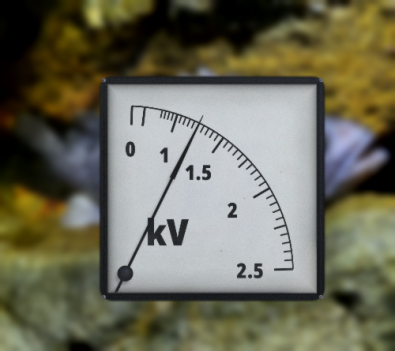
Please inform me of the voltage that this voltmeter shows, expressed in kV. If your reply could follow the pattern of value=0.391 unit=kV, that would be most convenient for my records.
value=1.25 unit=kV
